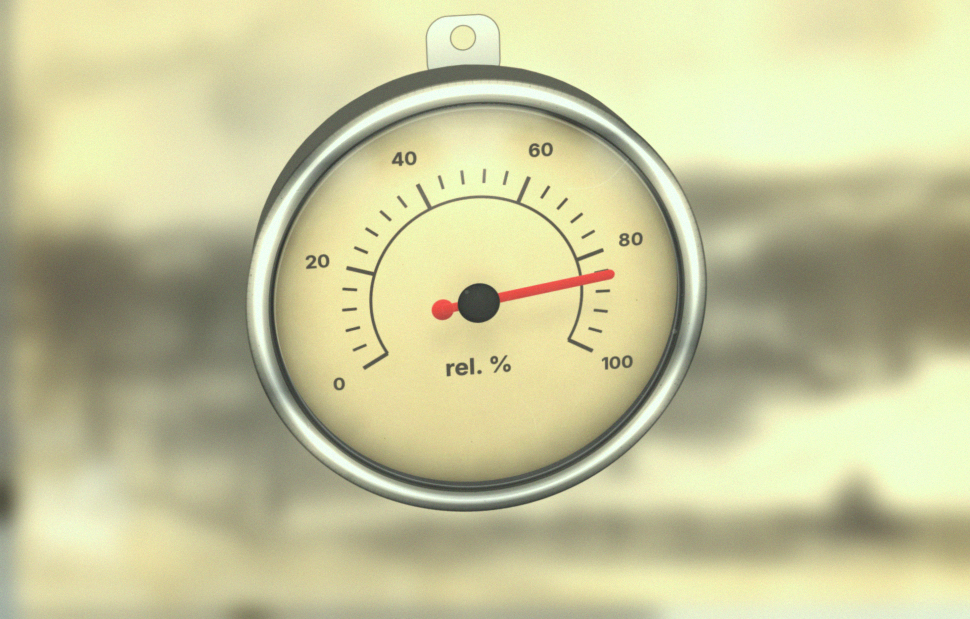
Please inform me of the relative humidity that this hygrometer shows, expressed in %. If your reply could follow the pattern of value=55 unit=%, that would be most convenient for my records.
value=84 unit=%
